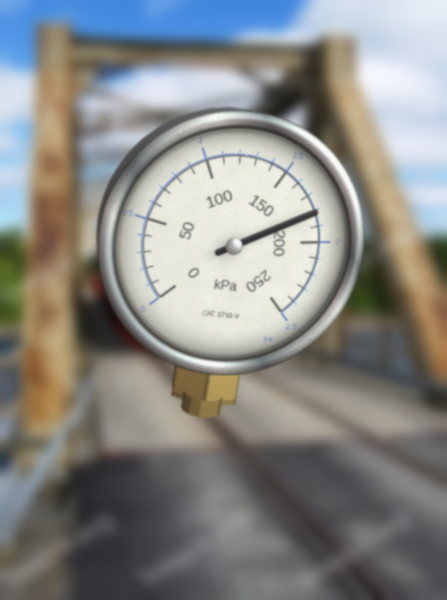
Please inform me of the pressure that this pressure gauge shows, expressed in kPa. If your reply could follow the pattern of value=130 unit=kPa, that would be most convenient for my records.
value=180 unit=kPa
